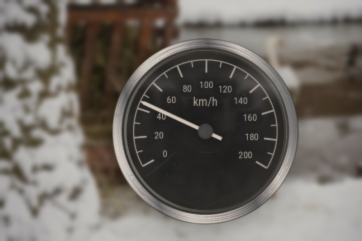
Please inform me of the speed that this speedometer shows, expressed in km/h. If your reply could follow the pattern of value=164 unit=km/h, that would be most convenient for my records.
value=45 unit=km/h
